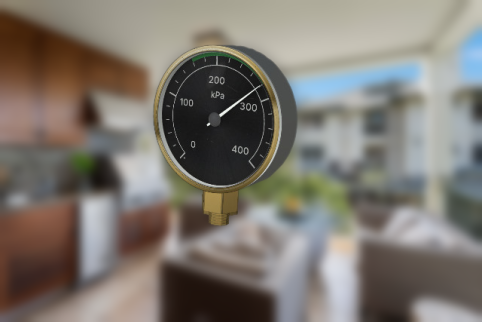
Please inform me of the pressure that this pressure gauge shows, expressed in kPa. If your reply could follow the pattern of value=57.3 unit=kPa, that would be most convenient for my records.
value=280 unit=kPa
